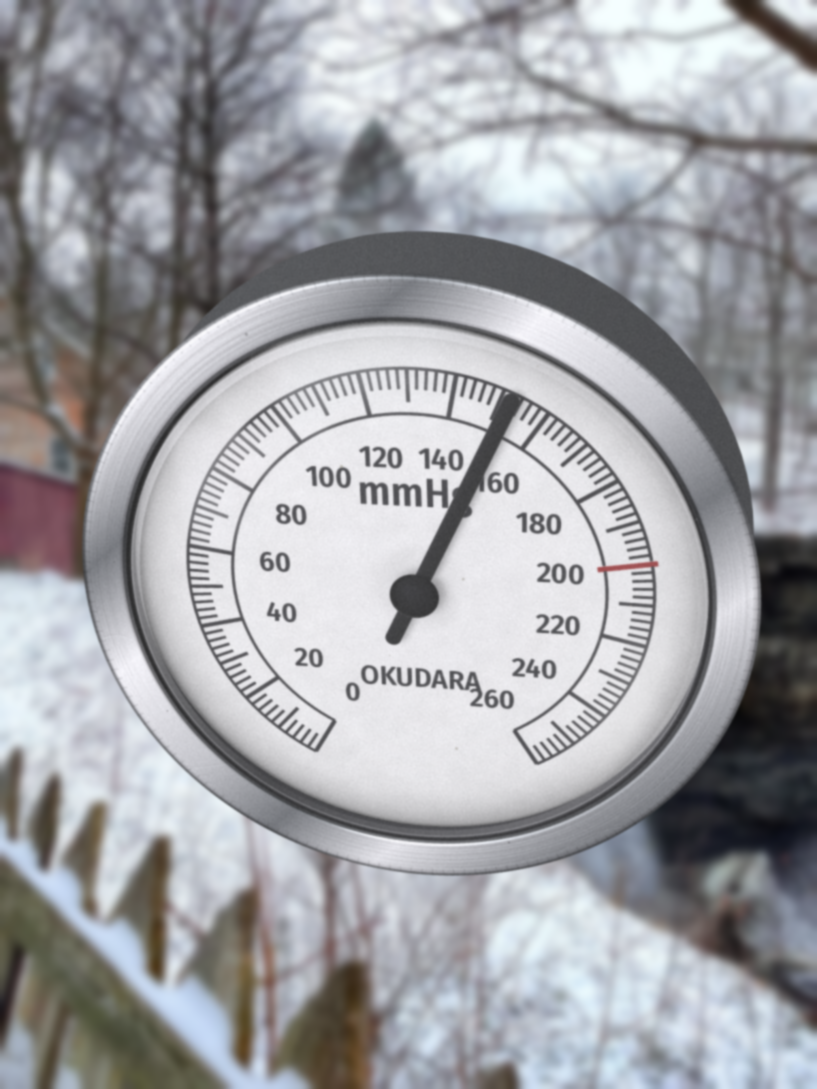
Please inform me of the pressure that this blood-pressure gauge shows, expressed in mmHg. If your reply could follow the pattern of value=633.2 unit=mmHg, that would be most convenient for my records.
value=152 unit=mmHg
